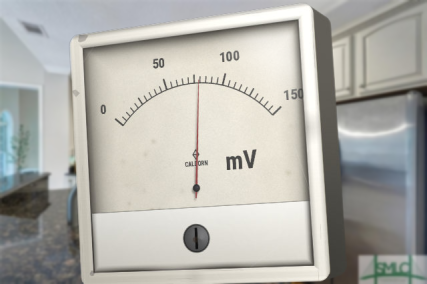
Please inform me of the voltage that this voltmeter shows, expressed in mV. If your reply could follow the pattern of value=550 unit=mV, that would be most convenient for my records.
value=80 unit=mV
